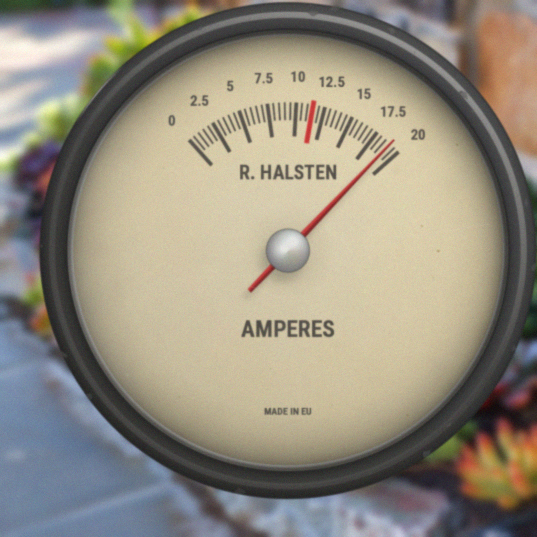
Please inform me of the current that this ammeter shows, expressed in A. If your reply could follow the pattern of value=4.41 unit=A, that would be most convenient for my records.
value=19 unit=A
